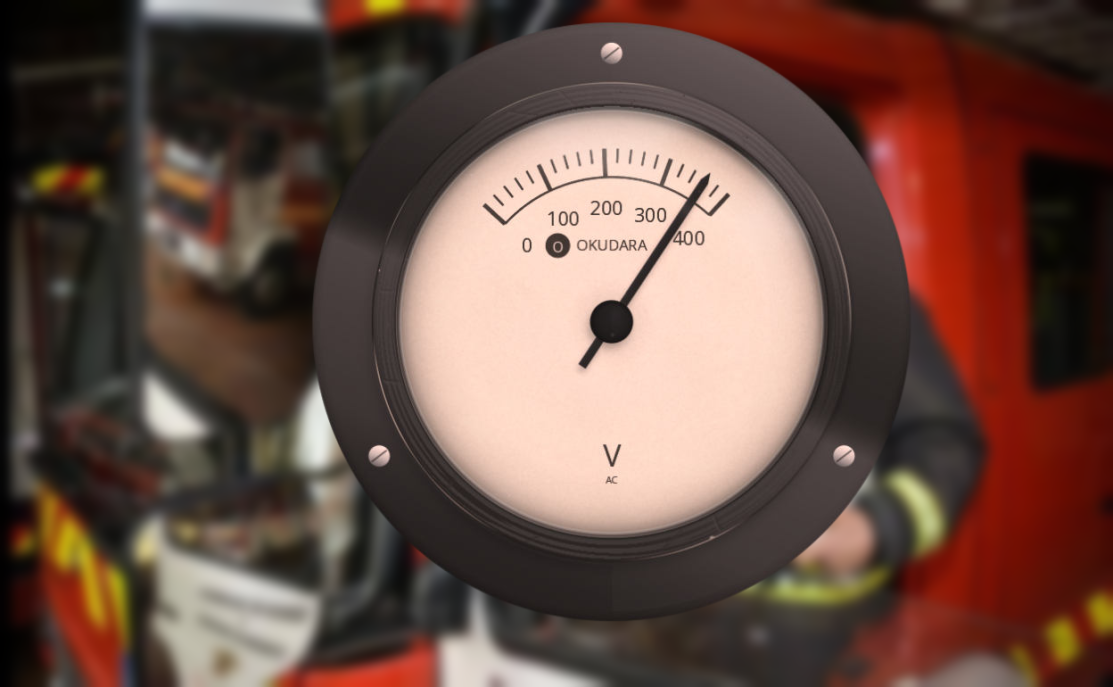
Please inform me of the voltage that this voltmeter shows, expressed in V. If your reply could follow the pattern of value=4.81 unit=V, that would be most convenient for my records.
value=360 unit=V
